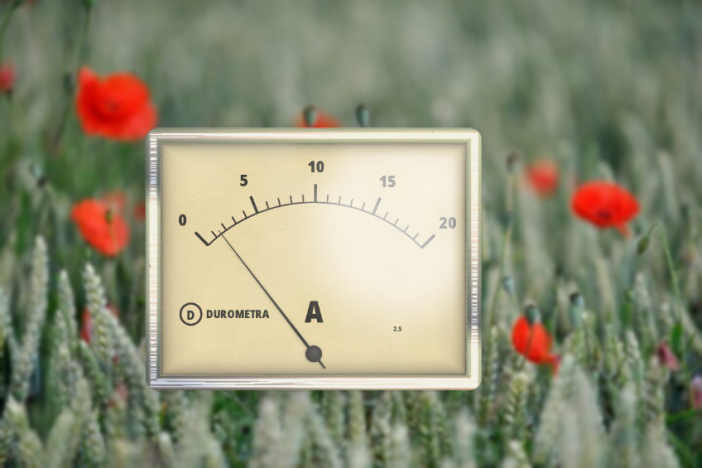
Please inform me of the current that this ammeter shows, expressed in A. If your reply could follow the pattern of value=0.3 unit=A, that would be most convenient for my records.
value=1.5 unit=A
